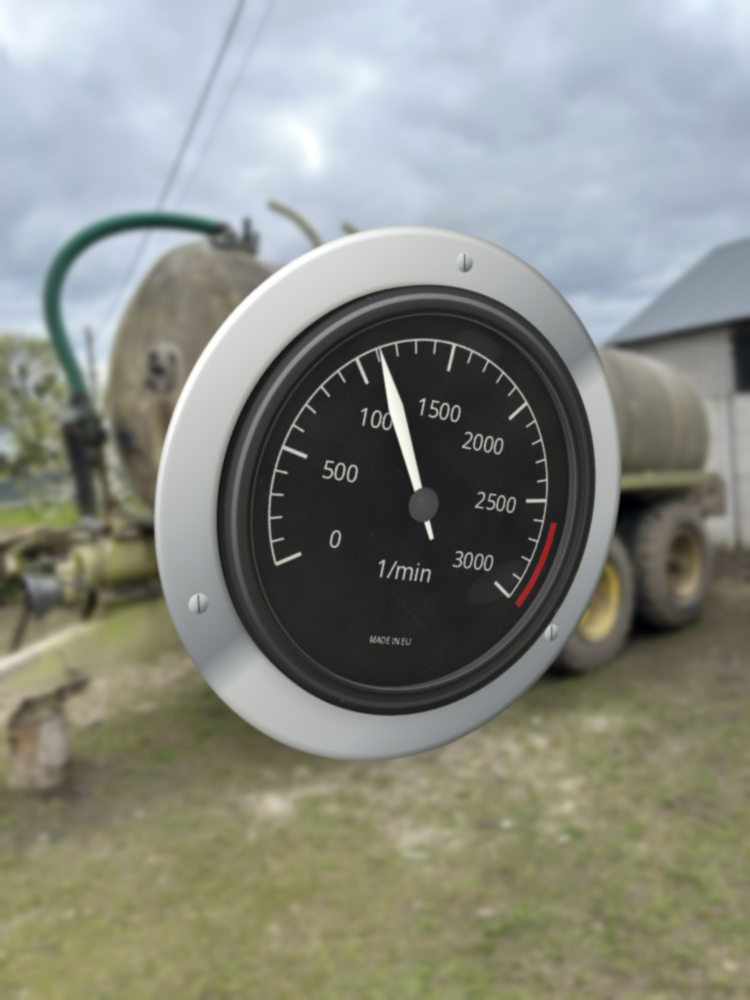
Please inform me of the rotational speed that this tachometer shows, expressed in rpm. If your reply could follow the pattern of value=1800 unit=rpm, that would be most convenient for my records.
value=1100 unit=rpm
